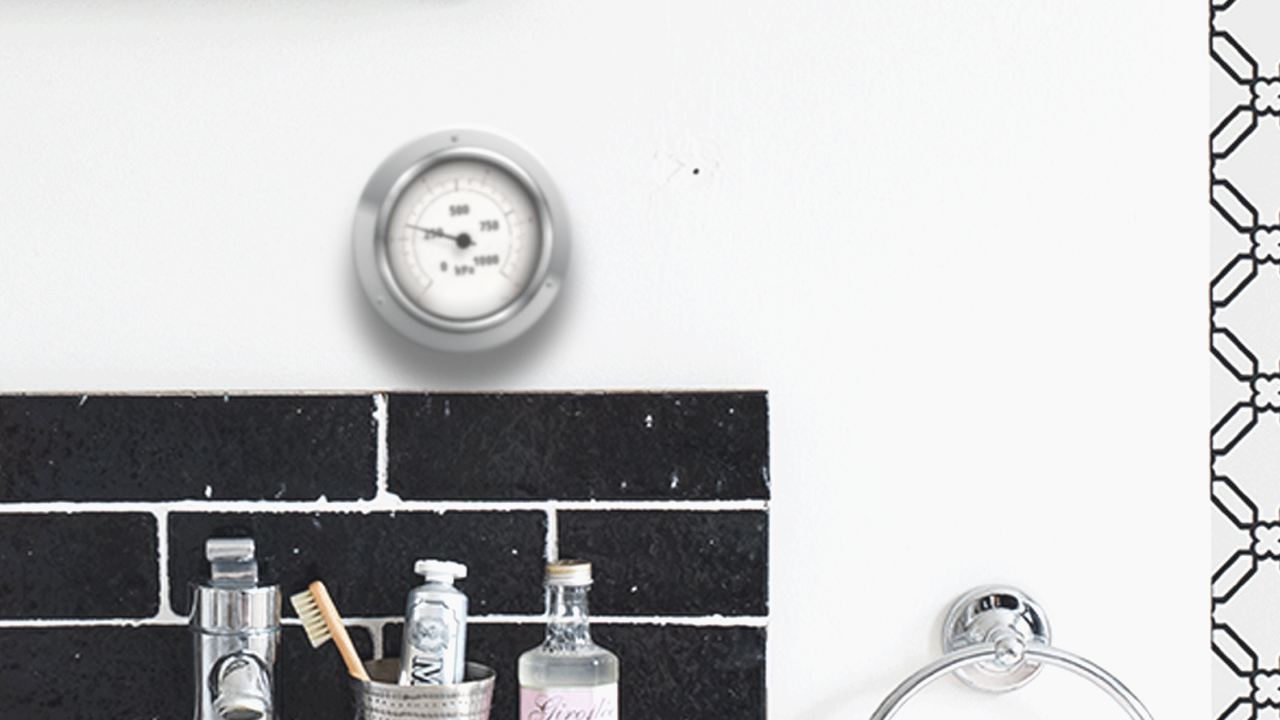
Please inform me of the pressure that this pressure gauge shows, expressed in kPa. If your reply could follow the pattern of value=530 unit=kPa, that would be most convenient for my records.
value=250 unit=kPa
